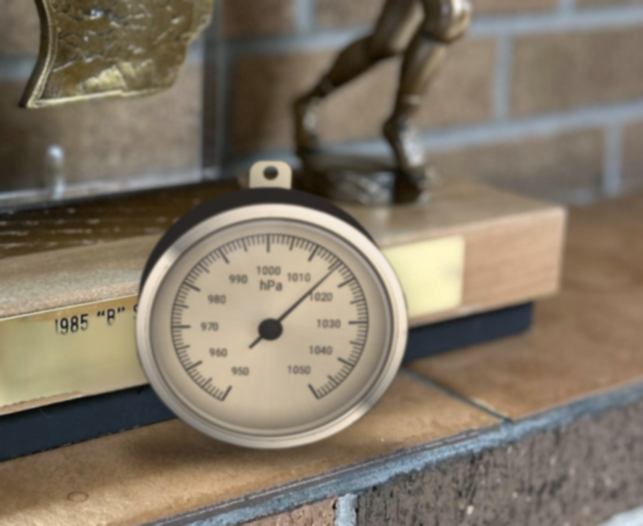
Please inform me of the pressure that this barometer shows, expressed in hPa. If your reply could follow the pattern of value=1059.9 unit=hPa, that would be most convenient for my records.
value=1015 unit=hPa
